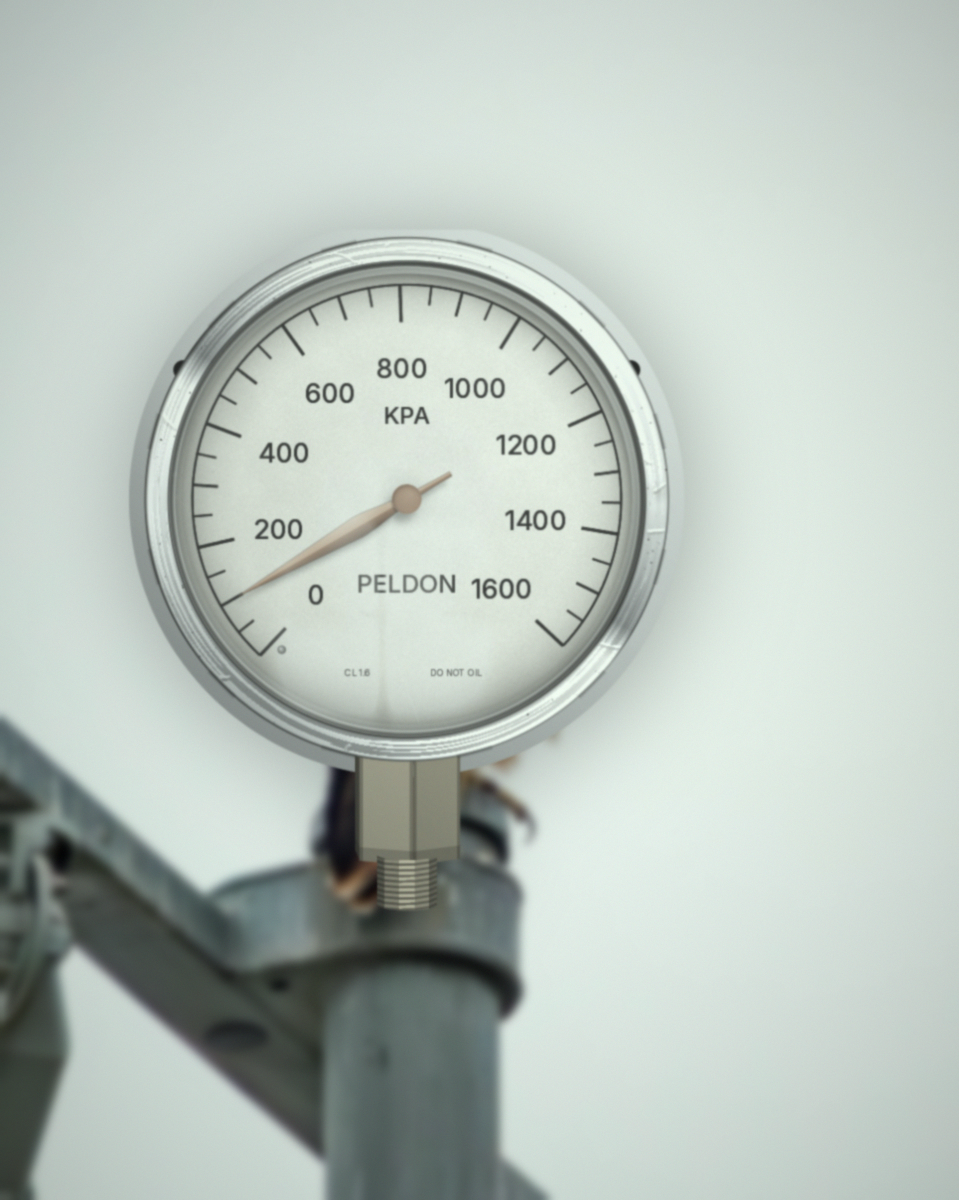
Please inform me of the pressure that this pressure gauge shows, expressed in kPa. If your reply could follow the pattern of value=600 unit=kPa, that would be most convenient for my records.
value=100 unit=kPa
